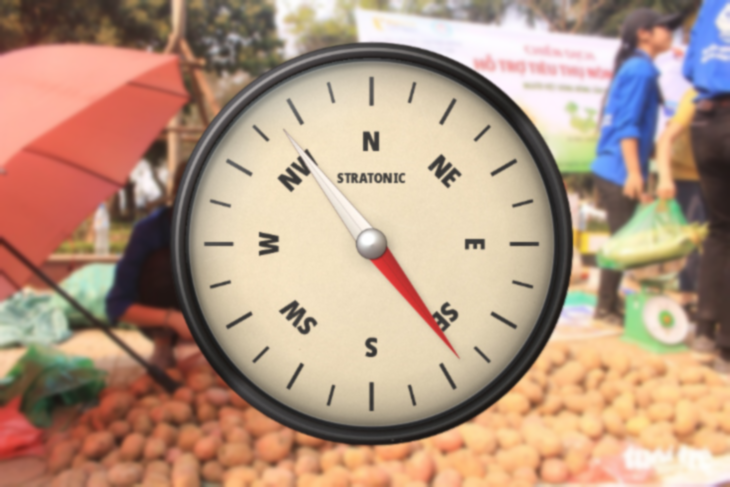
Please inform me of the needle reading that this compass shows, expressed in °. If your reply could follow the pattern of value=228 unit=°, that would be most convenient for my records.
value=142.5 unit=°
